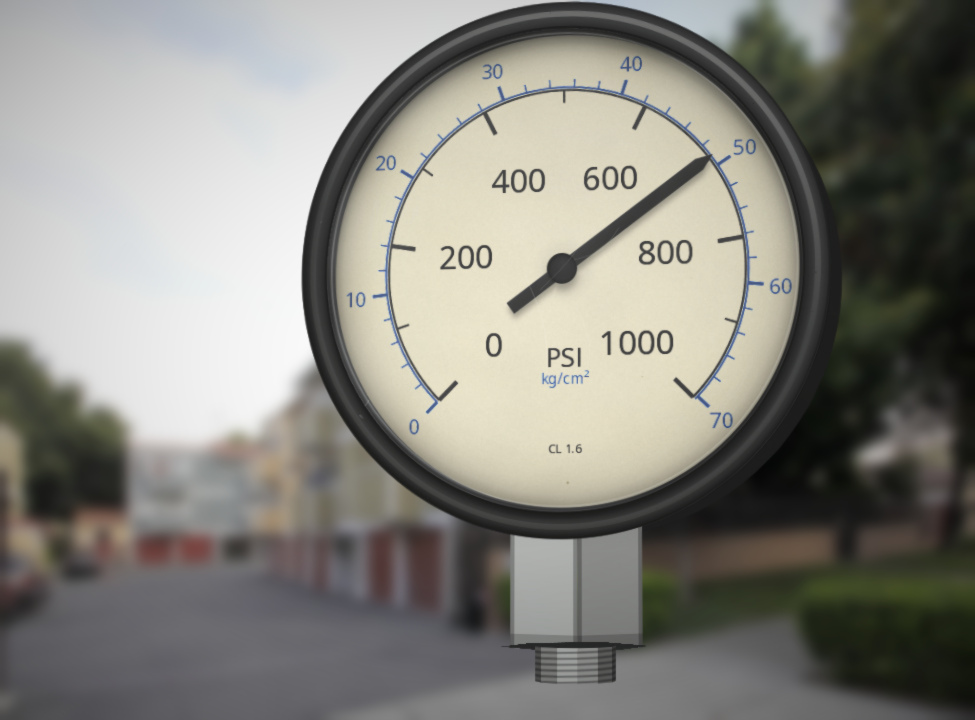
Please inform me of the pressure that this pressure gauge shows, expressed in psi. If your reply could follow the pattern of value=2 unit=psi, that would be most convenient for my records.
value=700 unit=psi
